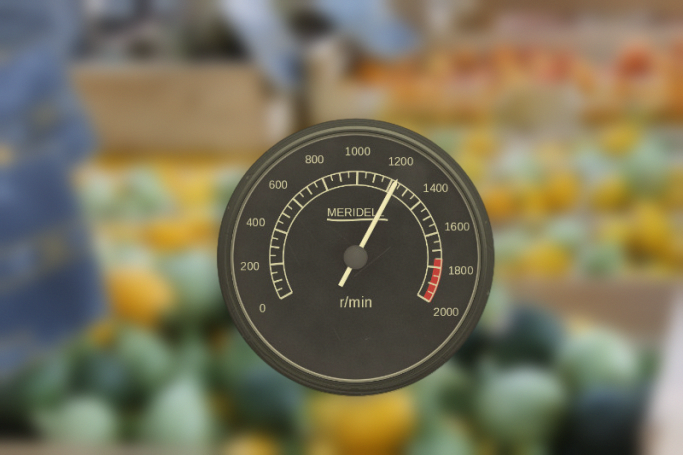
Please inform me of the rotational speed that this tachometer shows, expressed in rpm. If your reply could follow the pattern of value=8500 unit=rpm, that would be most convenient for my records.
value=1225 unit=rpm
